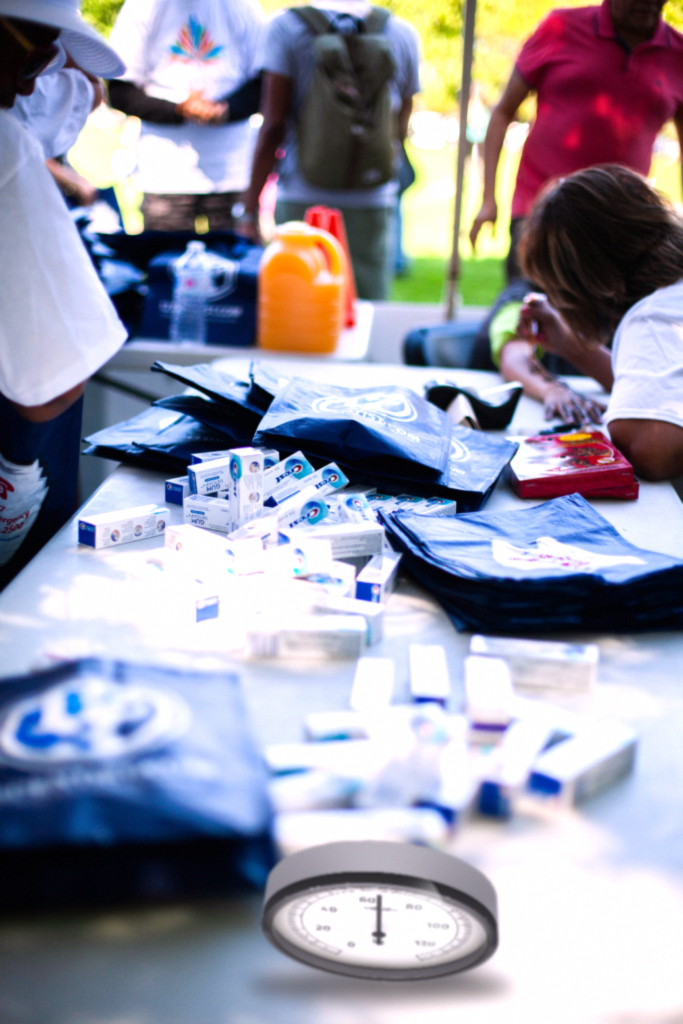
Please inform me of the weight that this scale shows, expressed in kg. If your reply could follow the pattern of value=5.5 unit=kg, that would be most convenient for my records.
value=65 unit=kg
